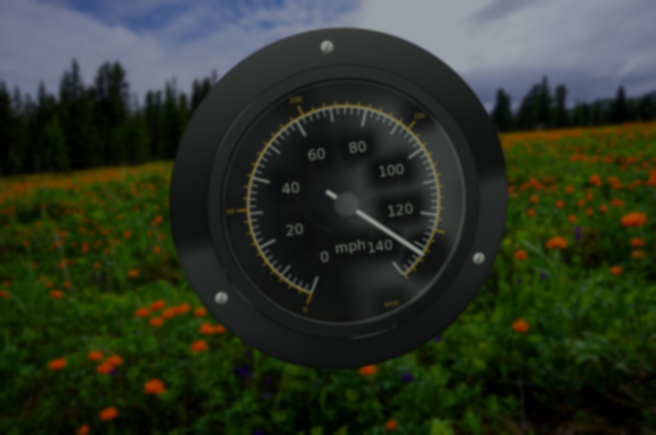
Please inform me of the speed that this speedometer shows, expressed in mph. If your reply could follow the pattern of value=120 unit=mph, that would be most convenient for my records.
value=132 unit=mph
